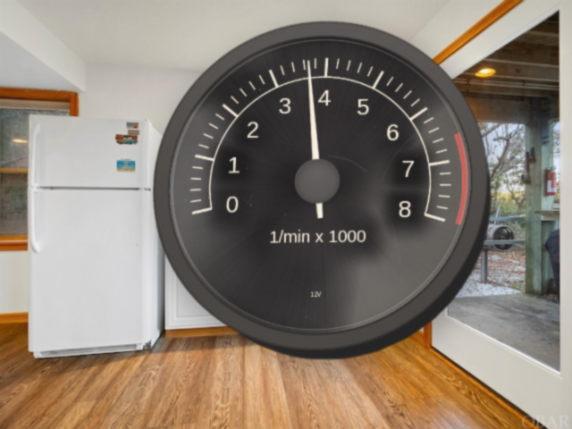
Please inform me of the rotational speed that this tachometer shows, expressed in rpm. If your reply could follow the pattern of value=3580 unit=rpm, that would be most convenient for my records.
value=3700 unit=rpm
